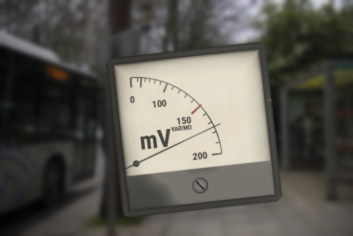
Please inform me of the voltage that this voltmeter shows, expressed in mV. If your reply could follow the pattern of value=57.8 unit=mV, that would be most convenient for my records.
value=175 unit=mV
